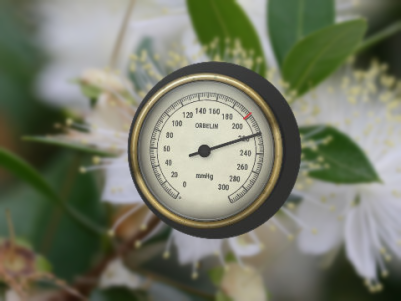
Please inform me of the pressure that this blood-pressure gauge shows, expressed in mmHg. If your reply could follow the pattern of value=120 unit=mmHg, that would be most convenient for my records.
value=220 unit=mmHg
